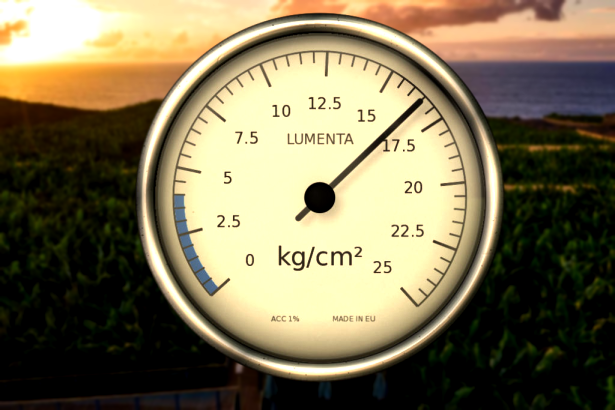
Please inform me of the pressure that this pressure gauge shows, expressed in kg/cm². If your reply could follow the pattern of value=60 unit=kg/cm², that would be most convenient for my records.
value=16.5 unit=kg/cm²
